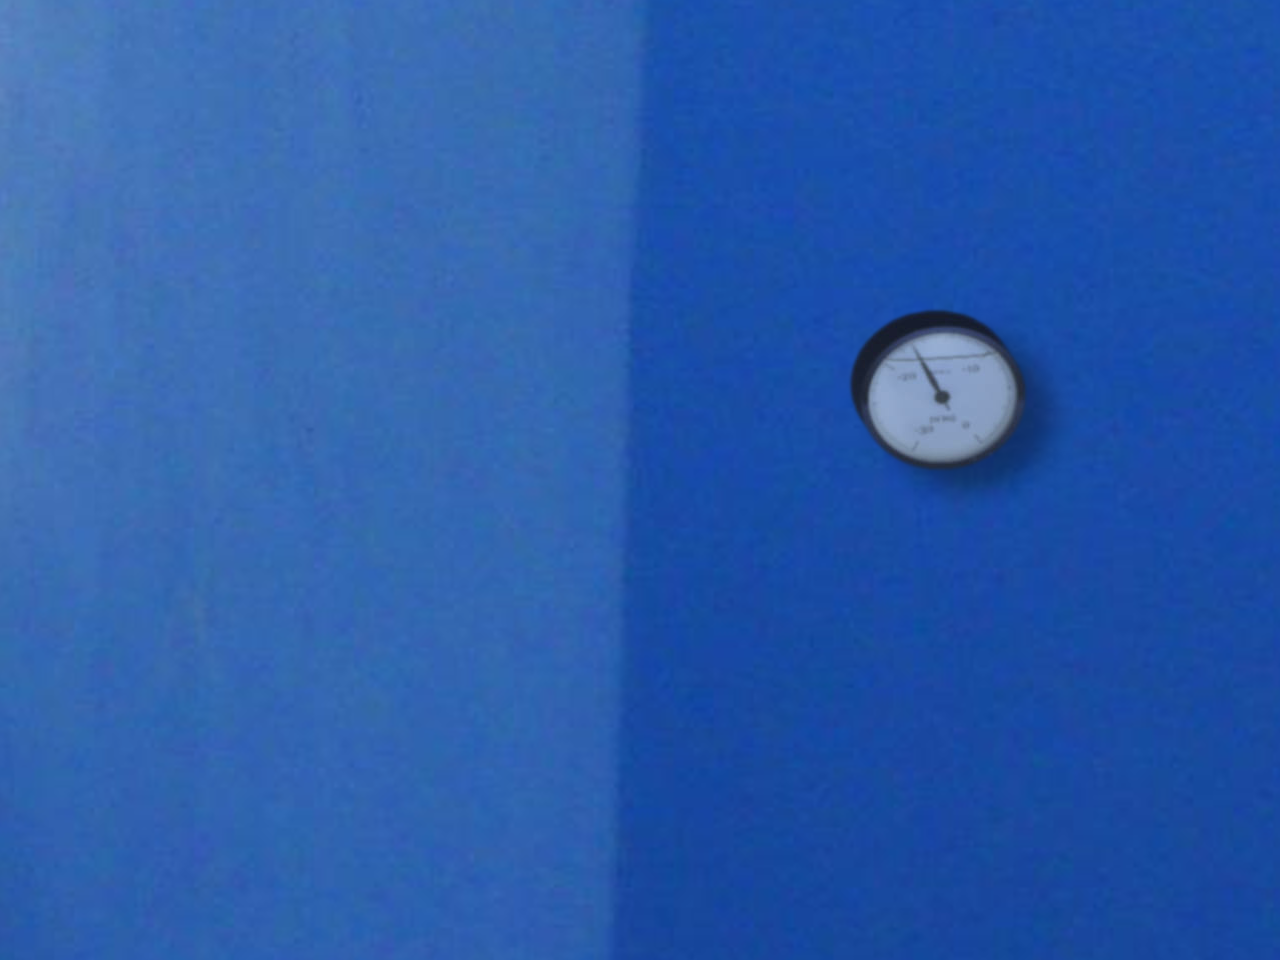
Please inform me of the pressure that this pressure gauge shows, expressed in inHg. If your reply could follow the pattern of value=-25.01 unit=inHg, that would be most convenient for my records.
value=-17 unit=inHg
